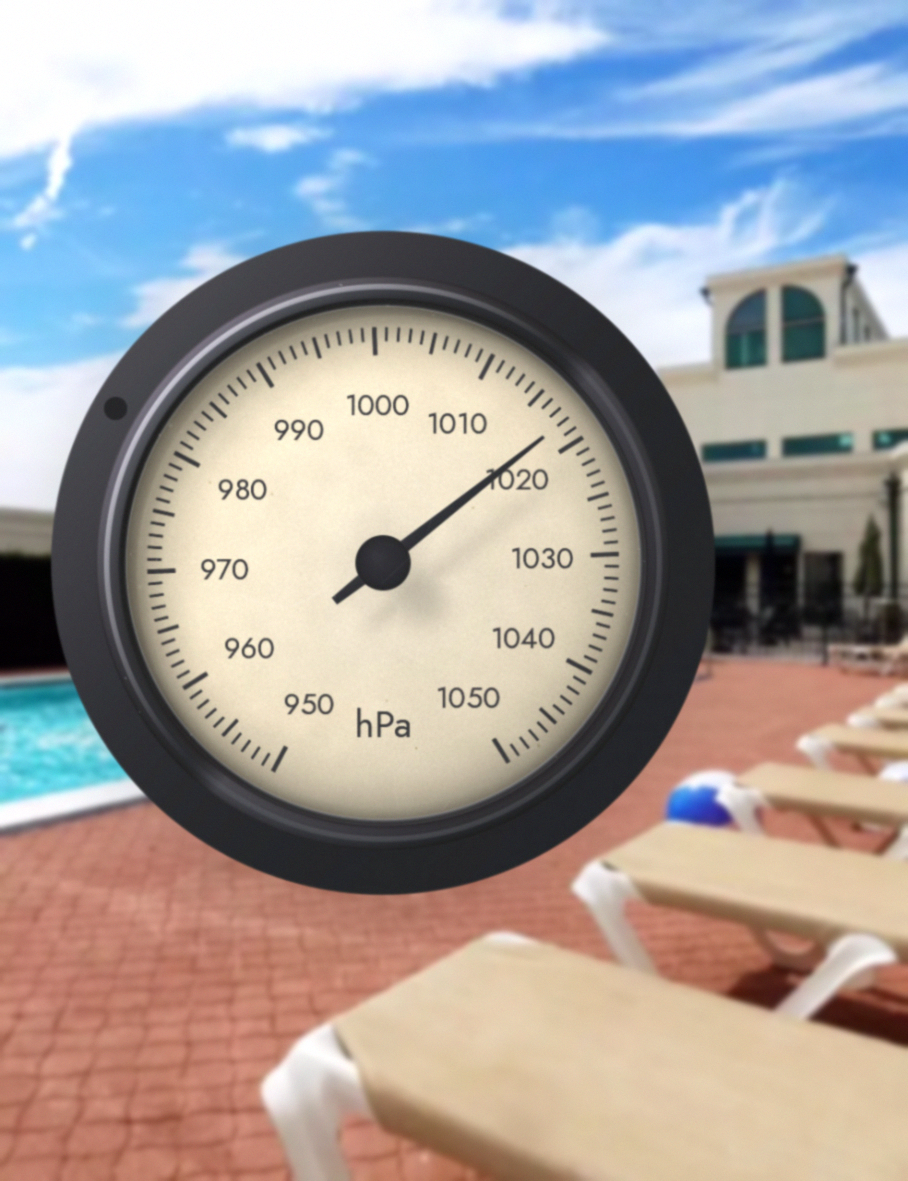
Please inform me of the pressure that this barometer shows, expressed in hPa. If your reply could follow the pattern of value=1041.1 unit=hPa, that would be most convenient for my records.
value=1018 unit=hPa
